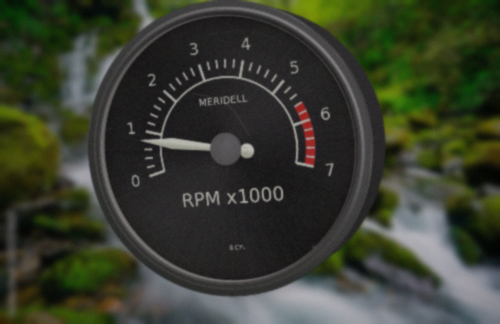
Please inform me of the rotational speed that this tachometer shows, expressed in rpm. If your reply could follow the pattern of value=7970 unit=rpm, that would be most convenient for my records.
value=800 unit=rpm
